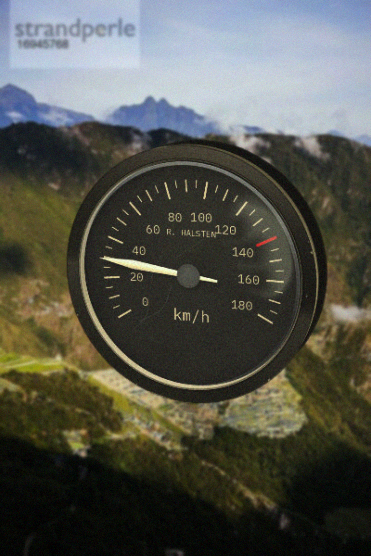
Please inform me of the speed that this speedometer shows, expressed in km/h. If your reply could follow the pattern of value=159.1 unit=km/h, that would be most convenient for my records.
value=30 unit=km/h
